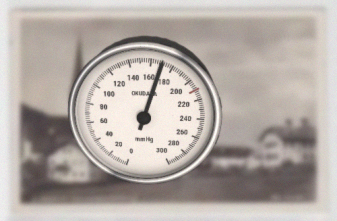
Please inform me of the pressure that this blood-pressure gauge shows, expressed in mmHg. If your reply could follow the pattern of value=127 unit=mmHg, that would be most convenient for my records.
value=170 unit=mmHg
